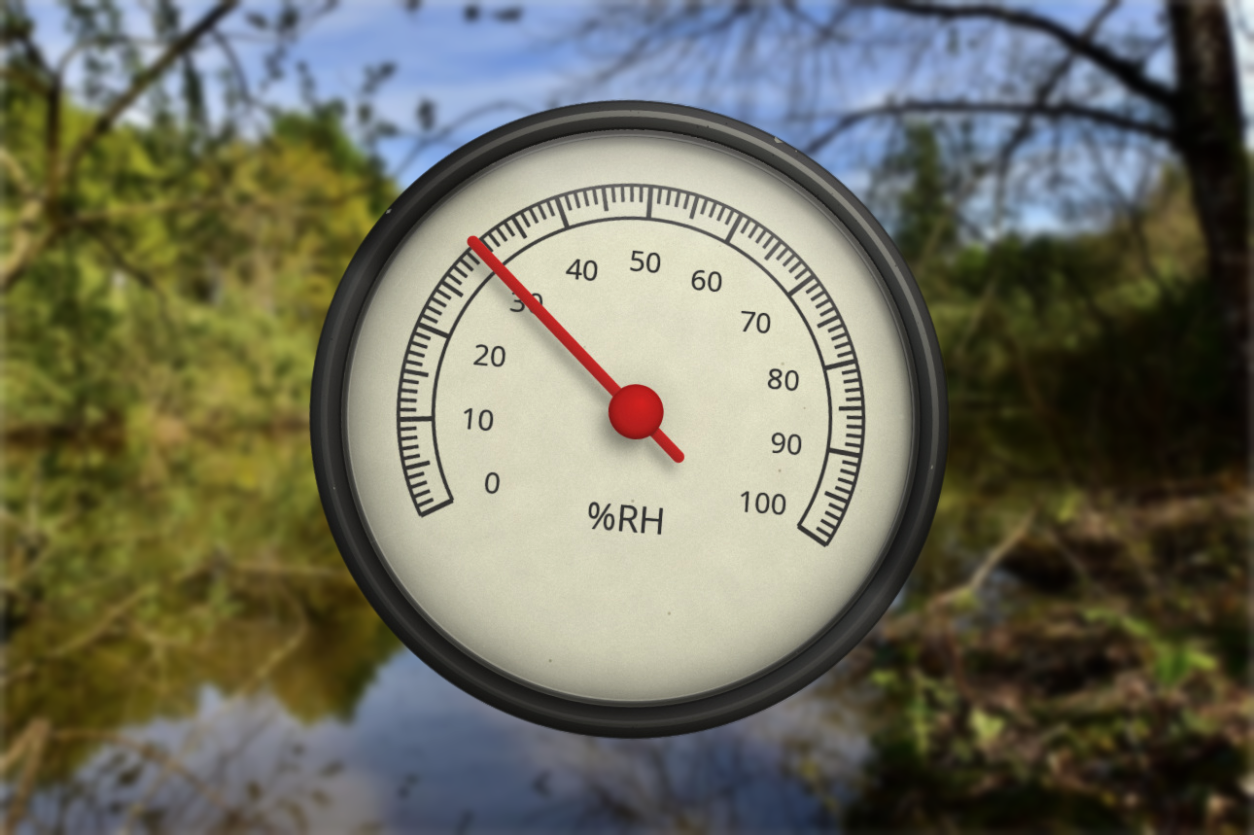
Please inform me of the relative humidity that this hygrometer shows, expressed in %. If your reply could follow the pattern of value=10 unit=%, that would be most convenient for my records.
value=30 unit=%
